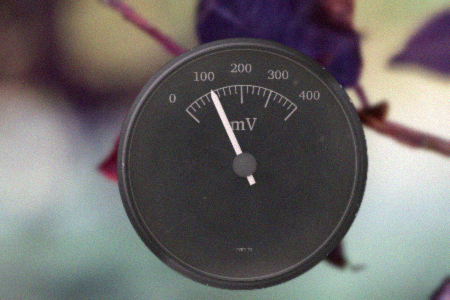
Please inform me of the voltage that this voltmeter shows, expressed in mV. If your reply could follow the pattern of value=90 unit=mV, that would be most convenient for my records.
value=100 unit=mV
